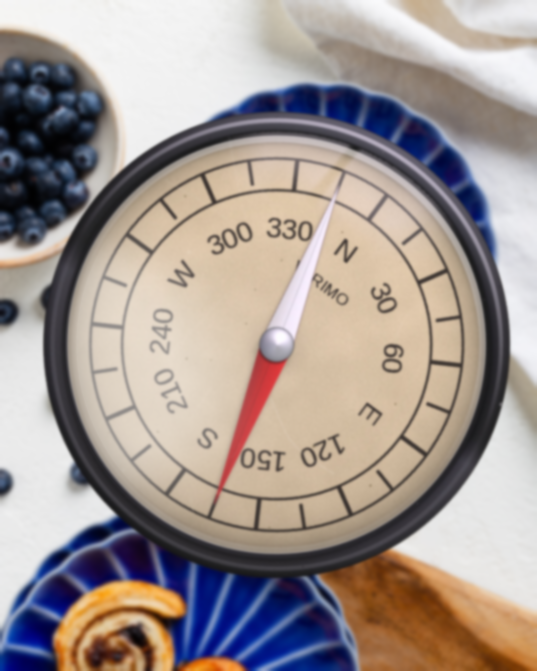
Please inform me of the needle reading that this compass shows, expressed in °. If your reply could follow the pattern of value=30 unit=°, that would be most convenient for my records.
value=165 unit=°
